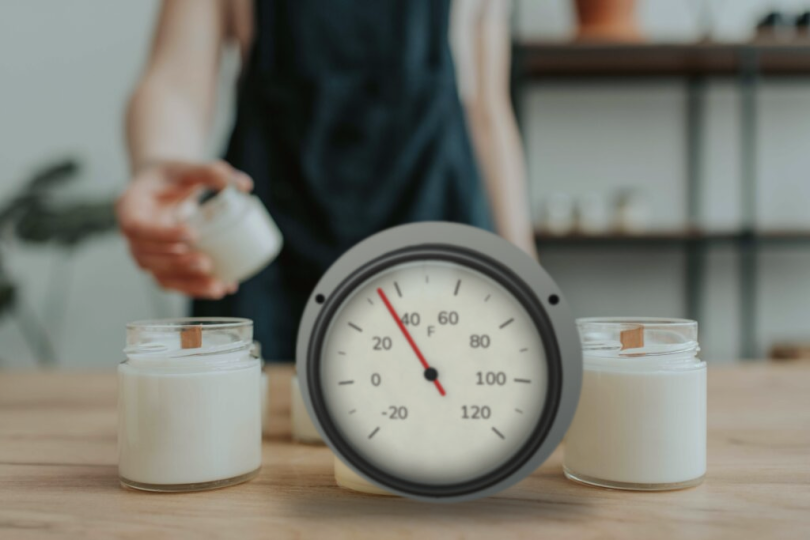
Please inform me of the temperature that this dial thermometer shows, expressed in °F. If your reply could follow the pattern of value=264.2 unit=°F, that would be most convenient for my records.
value=35 unit=°F
